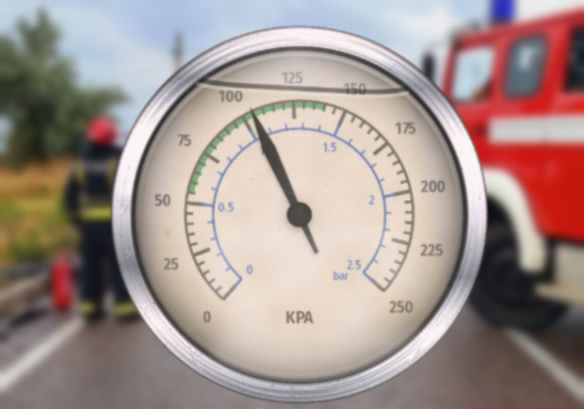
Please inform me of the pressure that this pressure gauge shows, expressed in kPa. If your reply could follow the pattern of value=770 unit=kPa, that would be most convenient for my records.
value=105 unit=kPa
